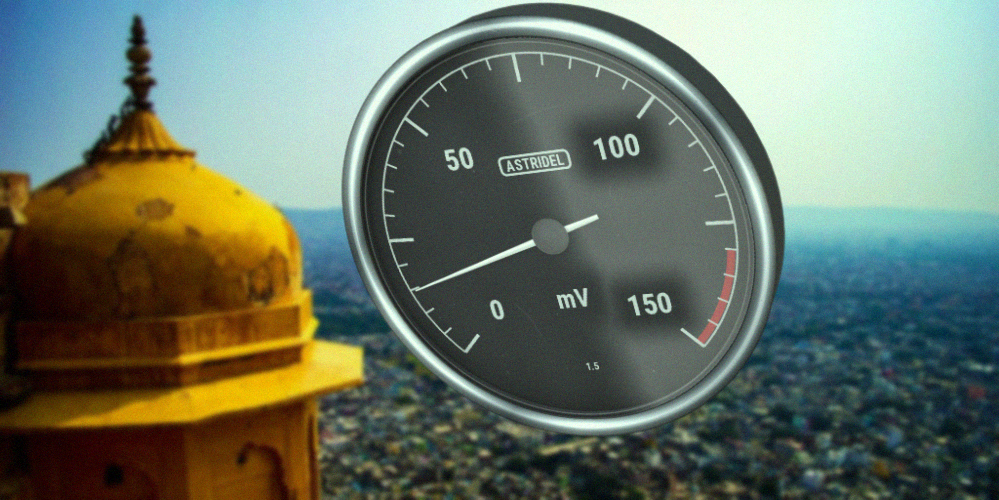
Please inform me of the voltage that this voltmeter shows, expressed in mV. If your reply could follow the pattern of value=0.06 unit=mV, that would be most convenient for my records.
value=15 unit=mV
